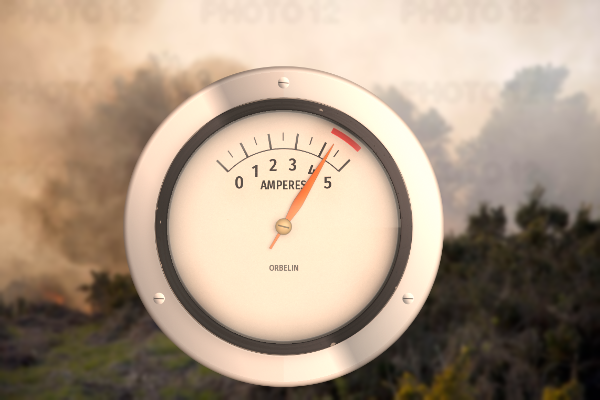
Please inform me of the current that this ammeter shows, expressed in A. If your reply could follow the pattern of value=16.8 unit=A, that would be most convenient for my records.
value=4.25 unit=A
